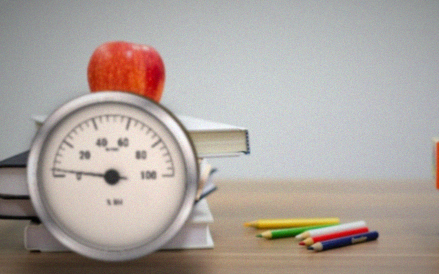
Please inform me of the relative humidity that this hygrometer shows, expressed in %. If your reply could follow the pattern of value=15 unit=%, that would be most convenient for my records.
value=4 unit=%
